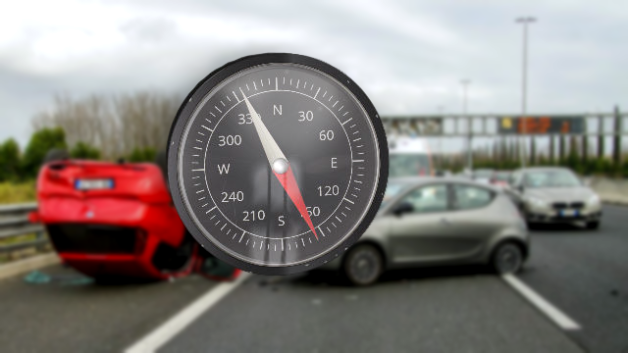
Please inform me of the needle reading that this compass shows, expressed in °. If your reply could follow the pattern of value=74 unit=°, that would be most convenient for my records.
value=155 unit=°
